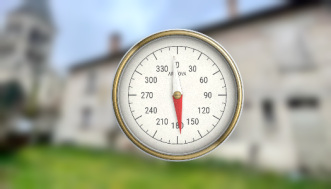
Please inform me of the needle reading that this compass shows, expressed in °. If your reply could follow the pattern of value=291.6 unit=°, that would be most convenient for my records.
value=175 unit=°
